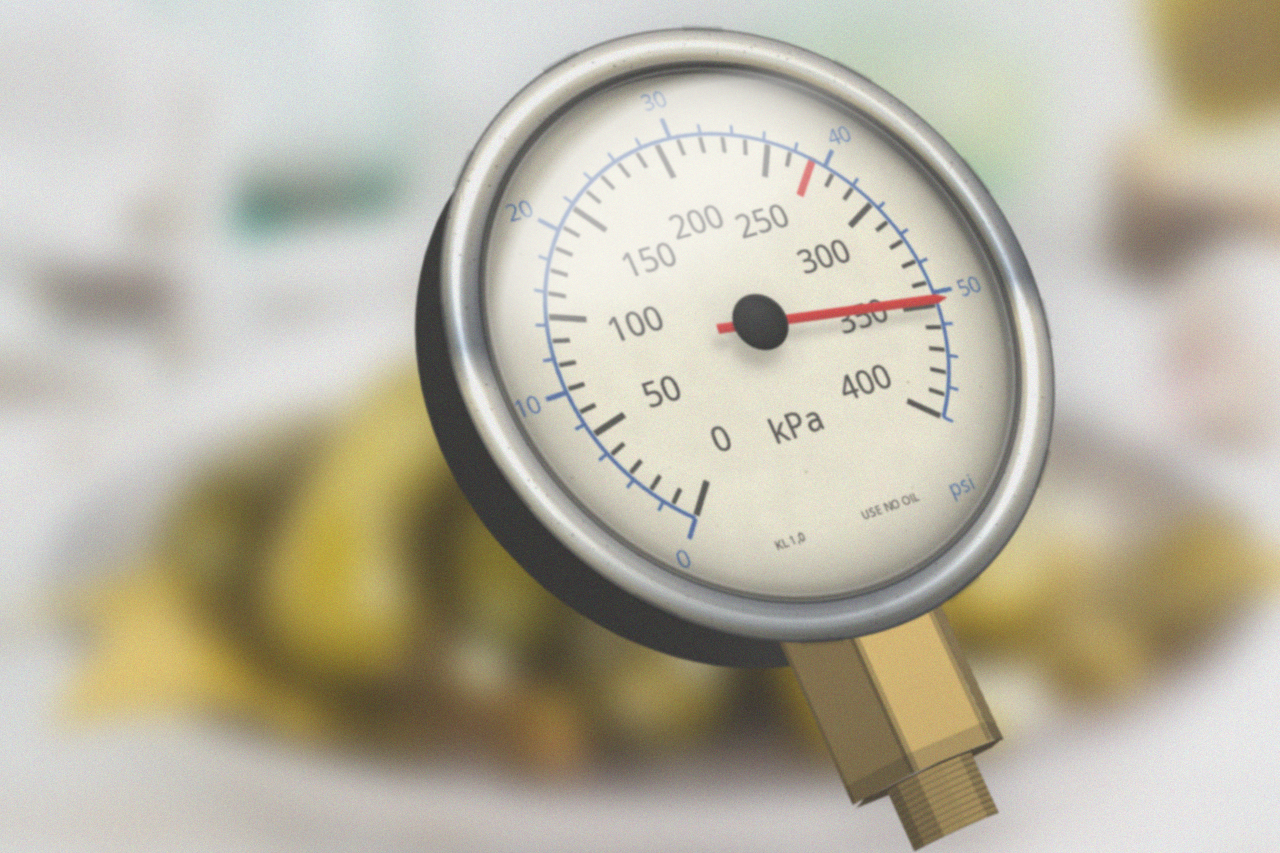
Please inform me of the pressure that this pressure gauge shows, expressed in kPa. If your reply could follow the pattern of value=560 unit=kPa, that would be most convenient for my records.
value=350 unit=kPa
